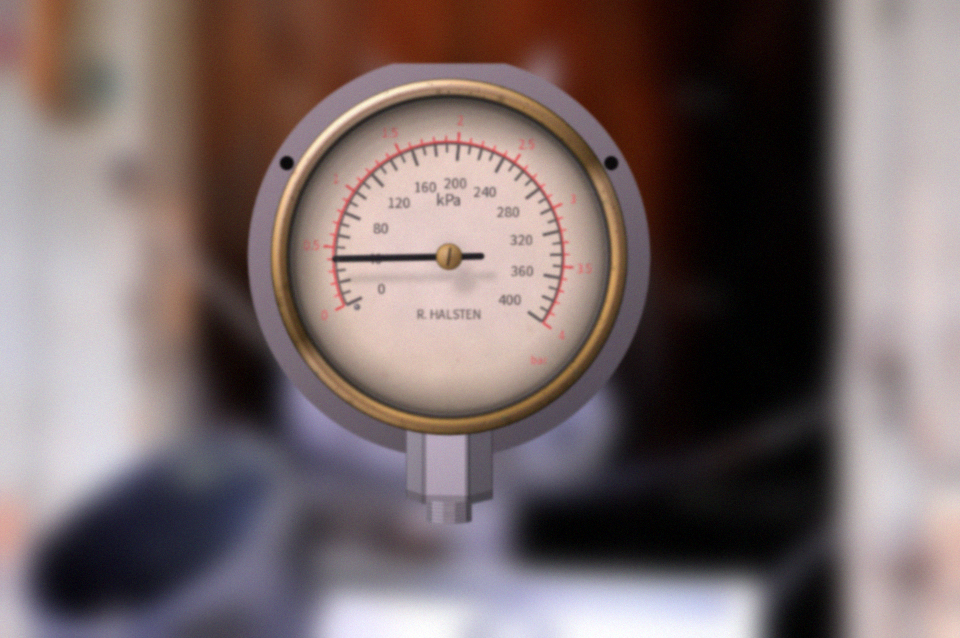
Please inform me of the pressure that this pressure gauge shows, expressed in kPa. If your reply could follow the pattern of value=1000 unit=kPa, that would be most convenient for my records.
value=40 unit=kPa
